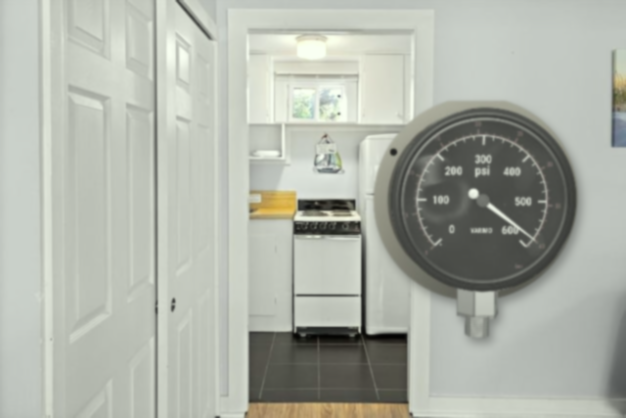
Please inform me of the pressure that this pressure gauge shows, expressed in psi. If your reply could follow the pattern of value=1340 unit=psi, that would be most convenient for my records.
value=580 unit=psi
